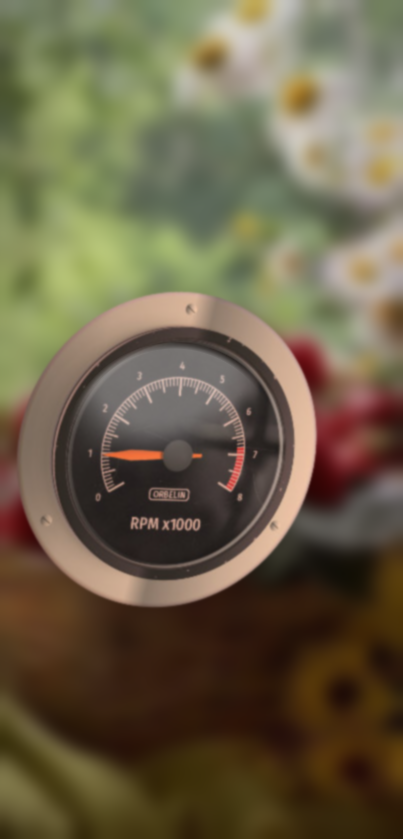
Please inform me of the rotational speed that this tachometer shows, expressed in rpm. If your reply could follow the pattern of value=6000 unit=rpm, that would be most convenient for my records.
value=1000 unit=rpm
